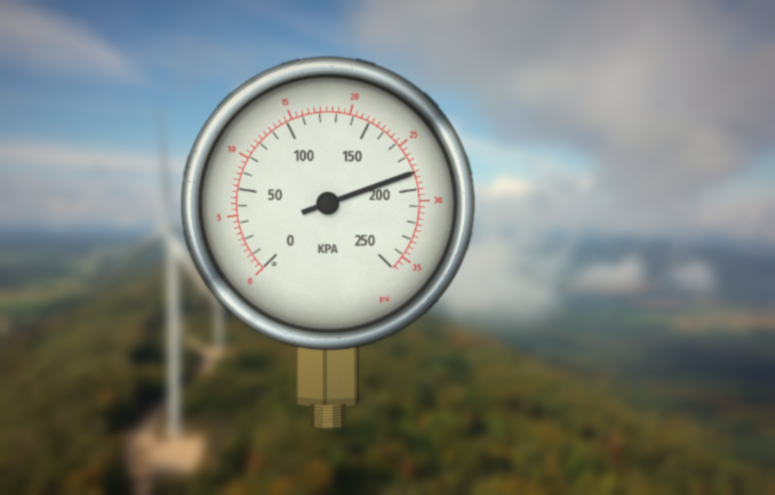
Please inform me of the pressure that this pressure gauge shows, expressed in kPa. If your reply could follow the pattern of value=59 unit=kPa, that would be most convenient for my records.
value=190 unit=kPa
